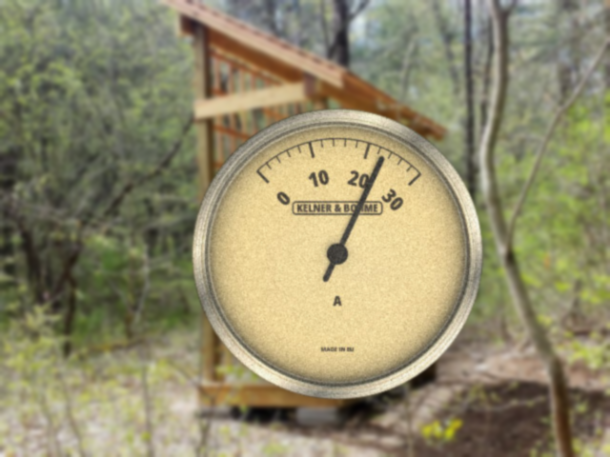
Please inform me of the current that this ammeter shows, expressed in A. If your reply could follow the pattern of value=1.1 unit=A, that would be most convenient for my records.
value=23 unit=A
